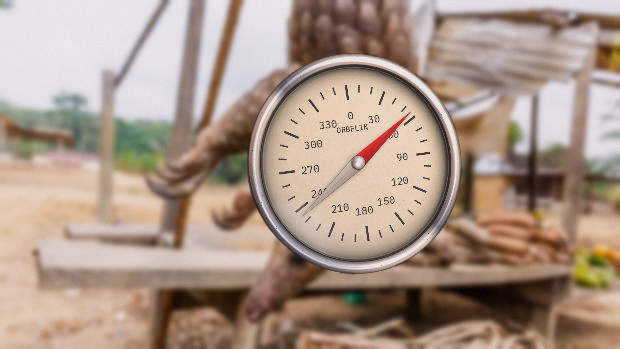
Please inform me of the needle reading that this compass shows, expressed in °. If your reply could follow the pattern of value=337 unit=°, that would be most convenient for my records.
value=55 unit=°
